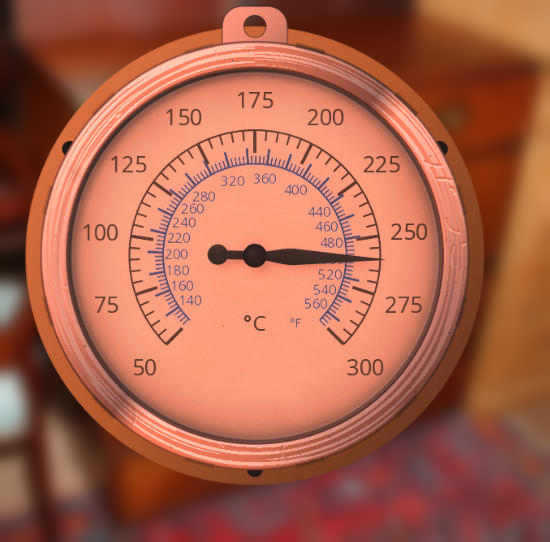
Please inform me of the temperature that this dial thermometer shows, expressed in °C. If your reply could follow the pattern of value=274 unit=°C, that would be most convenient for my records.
value=260 unit=°C
